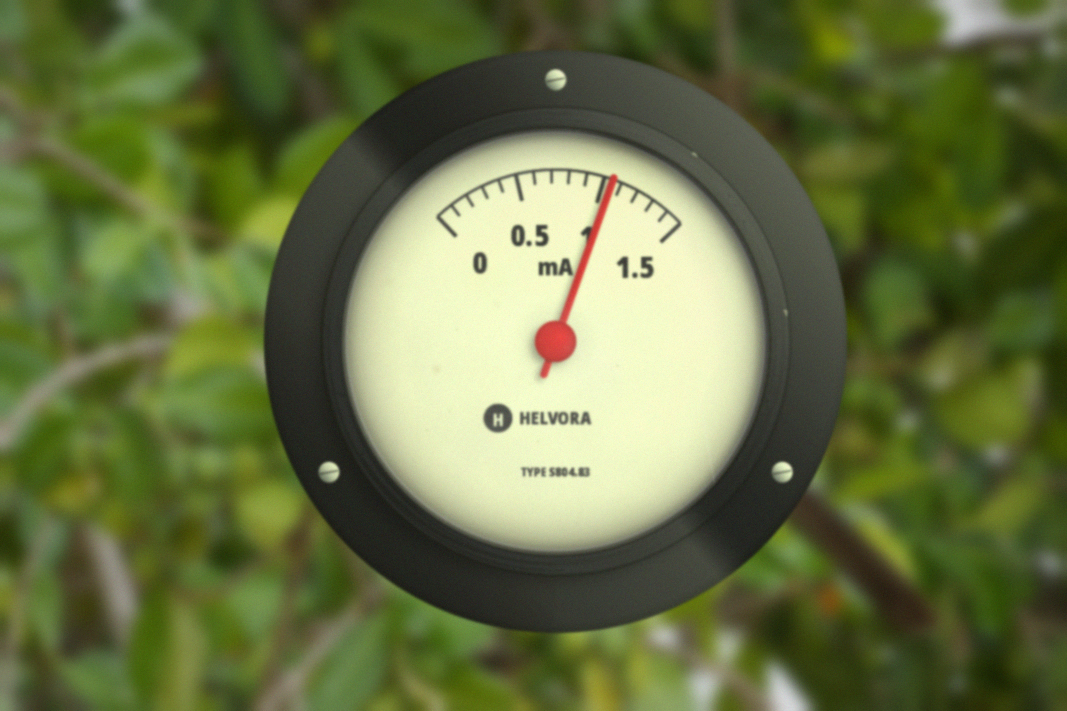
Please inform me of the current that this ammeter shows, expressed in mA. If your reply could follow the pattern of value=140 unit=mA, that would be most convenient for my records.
value=1.05 unit=mA
